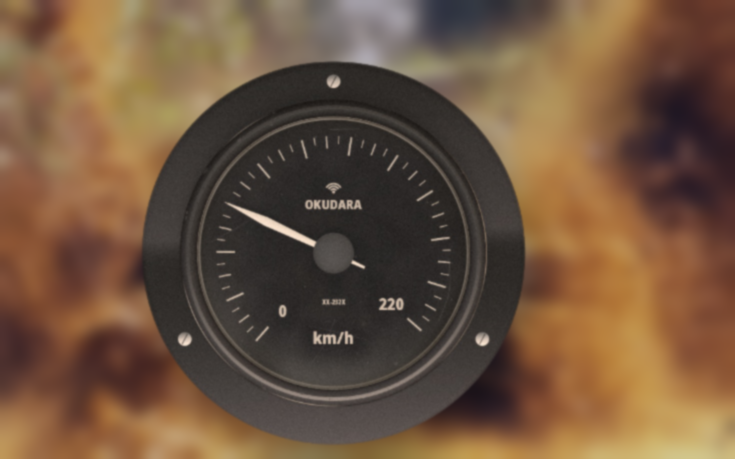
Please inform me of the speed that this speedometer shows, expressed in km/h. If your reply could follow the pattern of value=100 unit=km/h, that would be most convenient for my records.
value=60 unit=km/h
